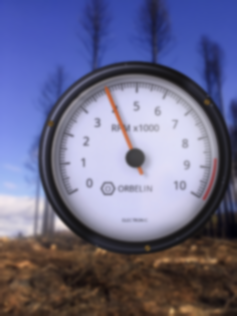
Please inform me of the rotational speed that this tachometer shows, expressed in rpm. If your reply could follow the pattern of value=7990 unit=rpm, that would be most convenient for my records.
value=4000 unit=rpm
